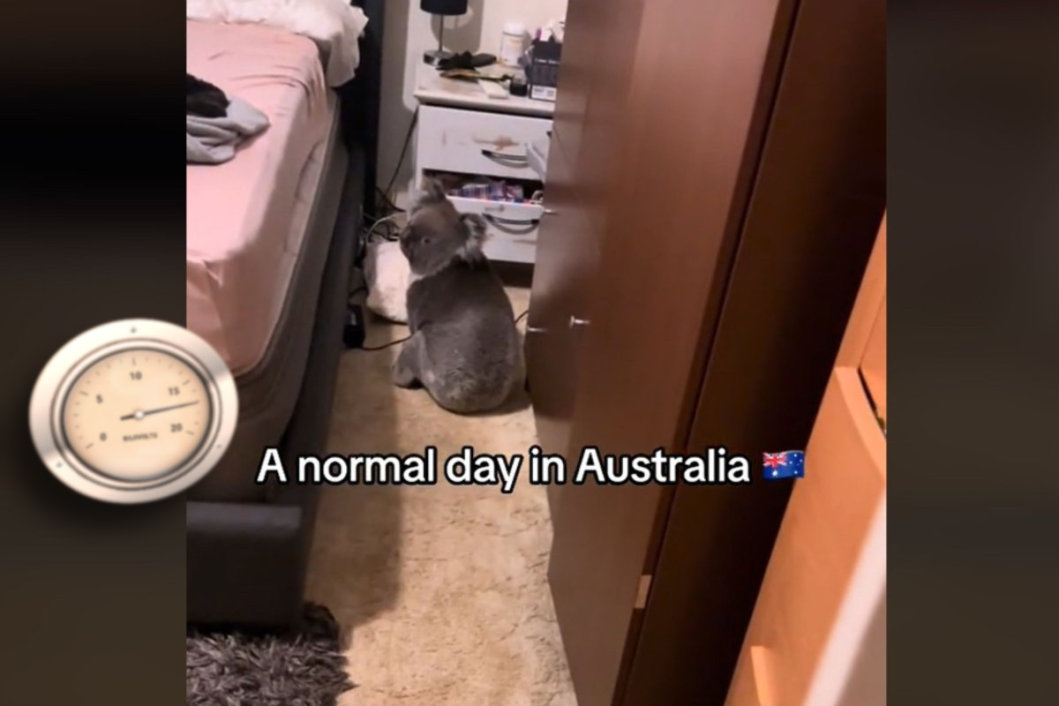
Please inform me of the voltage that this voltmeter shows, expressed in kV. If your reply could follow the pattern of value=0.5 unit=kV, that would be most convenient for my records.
value=17 unit=kV
